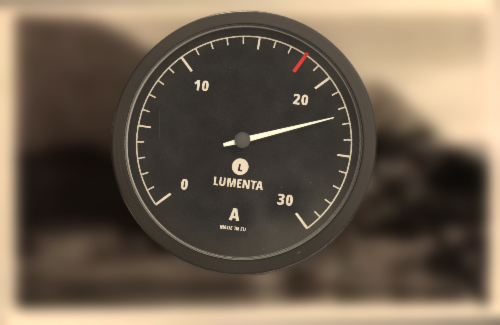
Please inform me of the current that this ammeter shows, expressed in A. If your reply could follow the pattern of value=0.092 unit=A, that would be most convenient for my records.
value=22.5 unit=A
